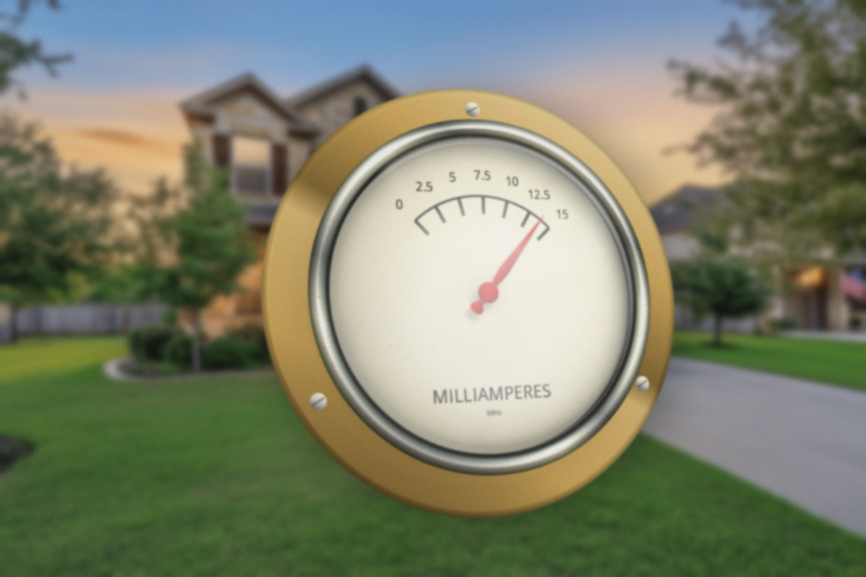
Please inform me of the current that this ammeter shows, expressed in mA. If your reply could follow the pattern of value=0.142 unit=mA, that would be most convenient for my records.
value=13.75 unit=mA
